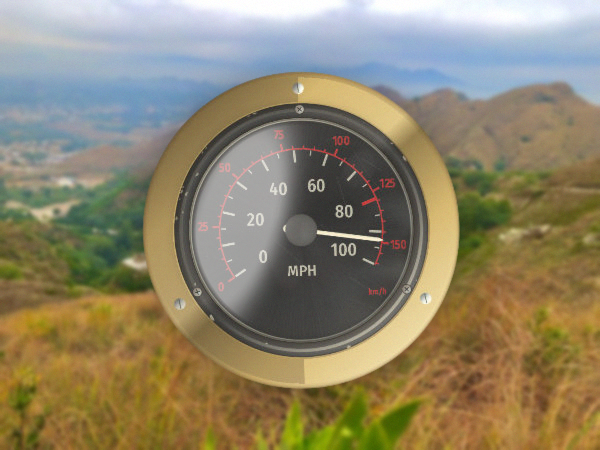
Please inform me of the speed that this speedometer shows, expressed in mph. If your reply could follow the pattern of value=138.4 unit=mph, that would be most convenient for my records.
value=92.5 unit=mph
